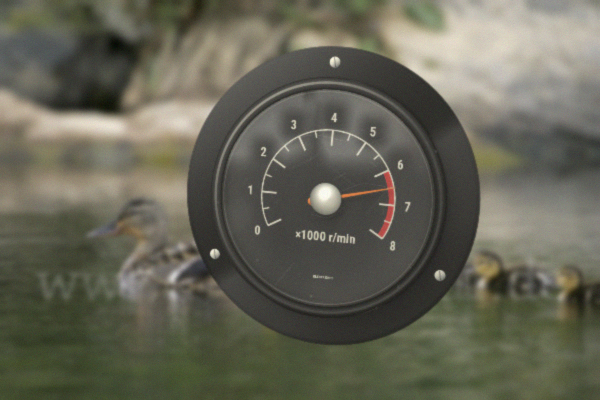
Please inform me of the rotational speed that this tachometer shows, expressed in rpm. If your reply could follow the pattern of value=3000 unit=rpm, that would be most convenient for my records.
value=6500 unit=rpm
